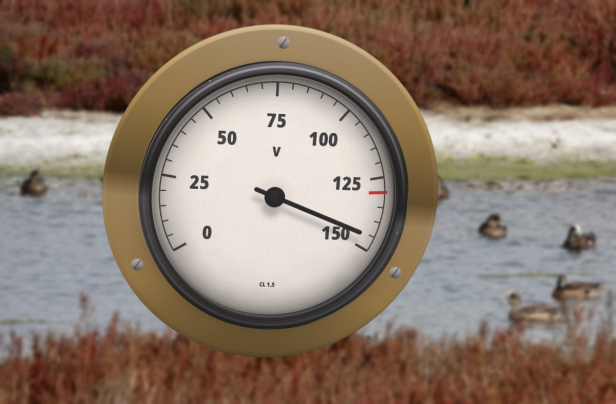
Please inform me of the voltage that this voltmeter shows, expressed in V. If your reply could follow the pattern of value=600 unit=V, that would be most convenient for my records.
value=145 unit=V
